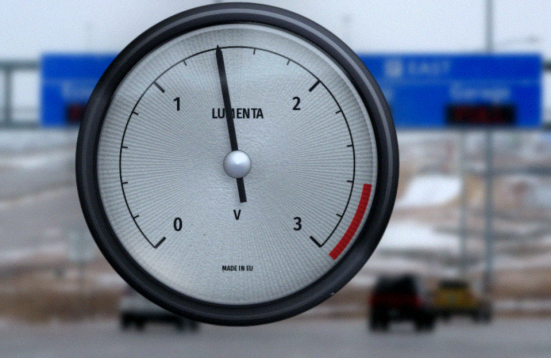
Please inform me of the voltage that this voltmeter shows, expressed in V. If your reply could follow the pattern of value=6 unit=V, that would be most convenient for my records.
value=1.4 unit=V
